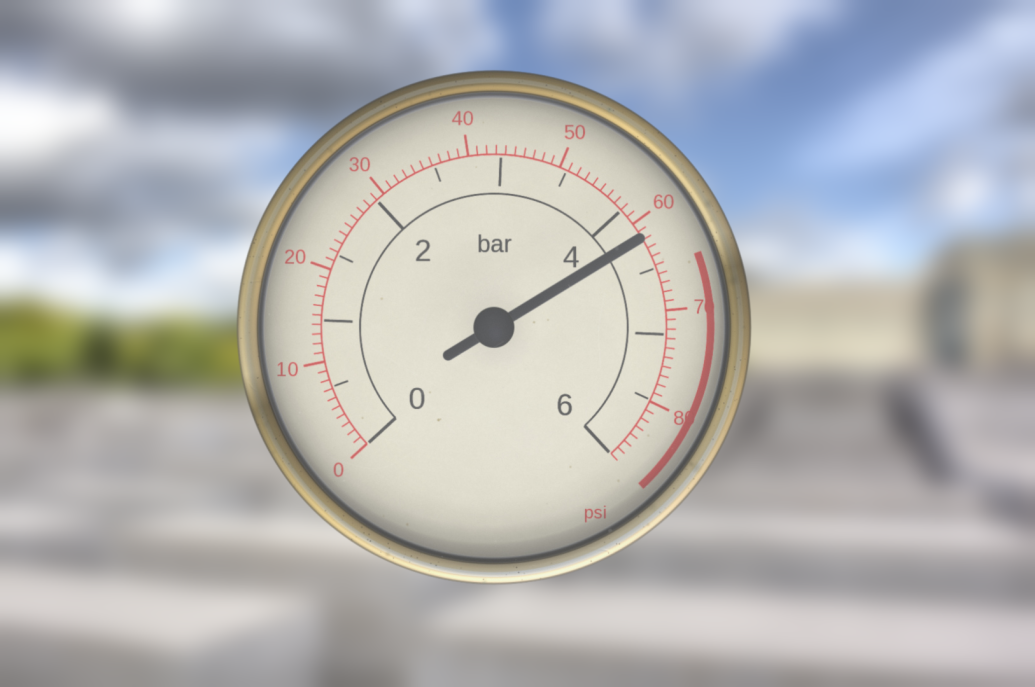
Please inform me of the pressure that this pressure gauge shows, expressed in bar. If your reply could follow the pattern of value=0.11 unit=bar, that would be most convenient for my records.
value=4.25 unit=bar
